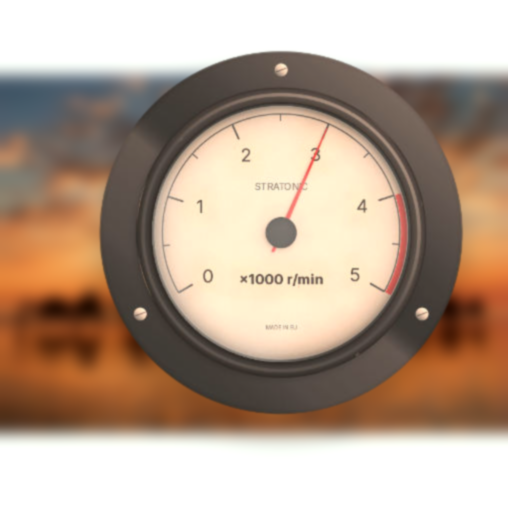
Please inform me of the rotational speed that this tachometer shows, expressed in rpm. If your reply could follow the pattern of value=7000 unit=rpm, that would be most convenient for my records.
value=3000 unit=rpm
